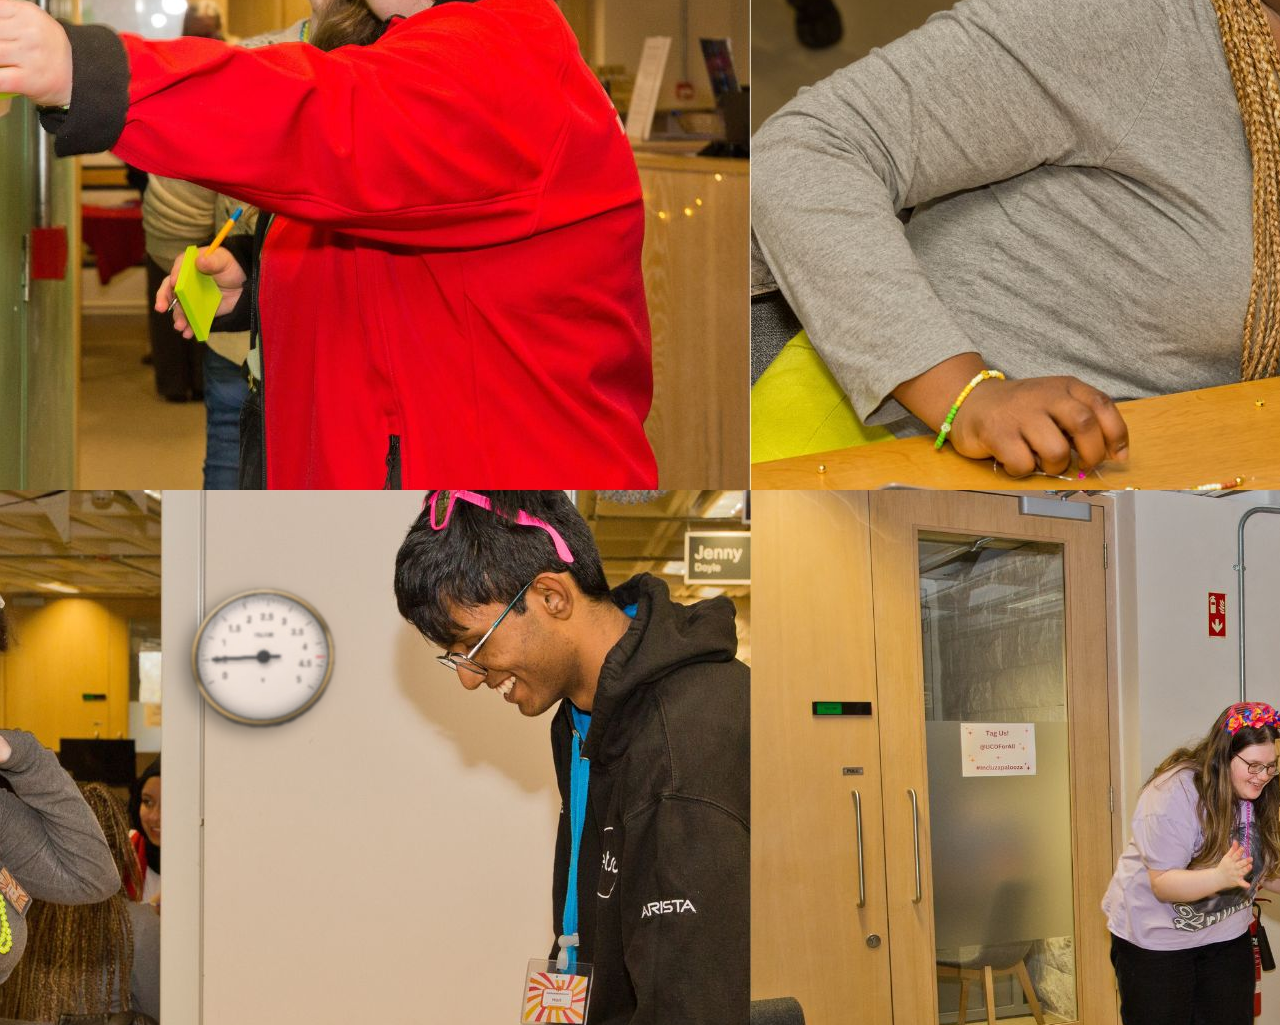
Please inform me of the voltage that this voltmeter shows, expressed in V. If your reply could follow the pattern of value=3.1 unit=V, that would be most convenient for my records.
value=0.5 unit=V
